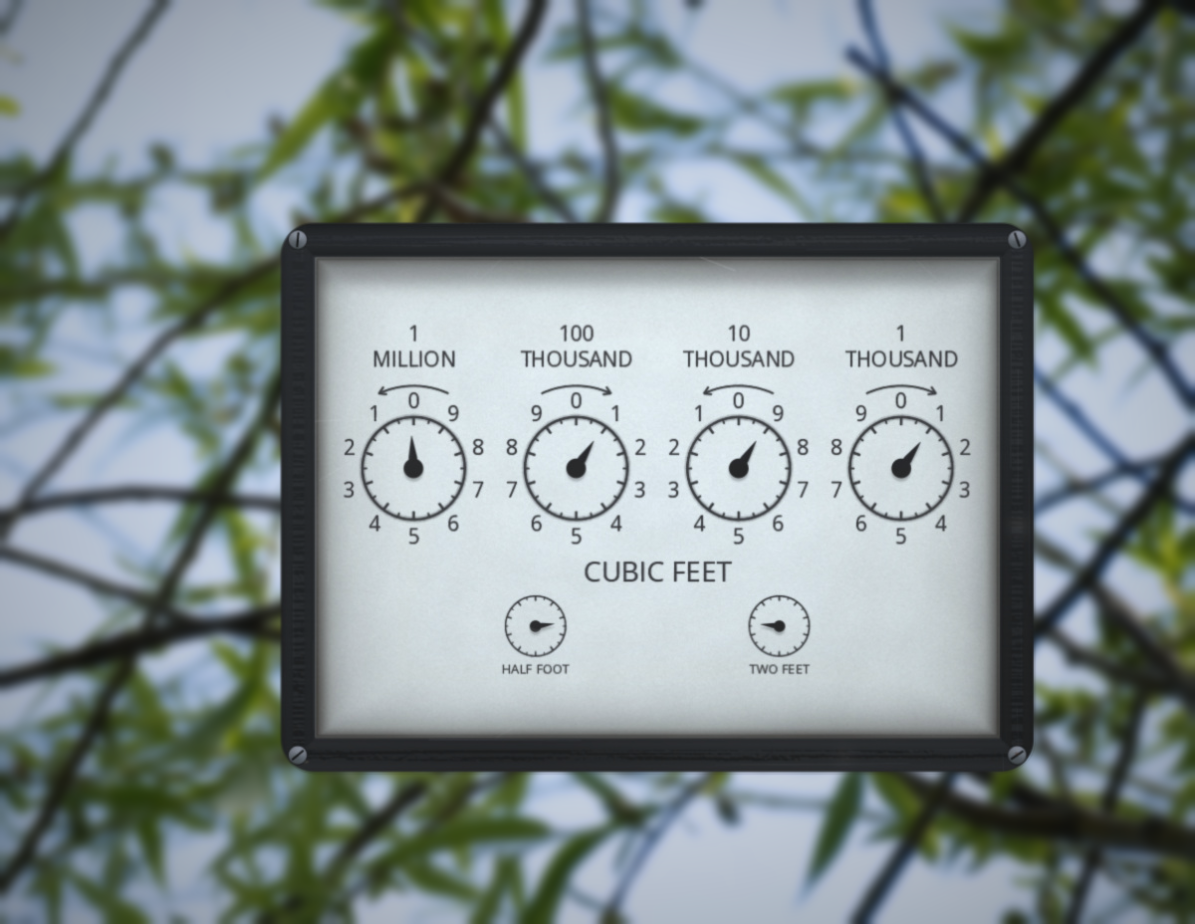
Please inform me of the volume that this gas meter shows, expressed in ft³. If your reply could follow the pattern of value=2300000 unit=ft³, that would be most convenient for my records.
value=9100 unit=ft³
